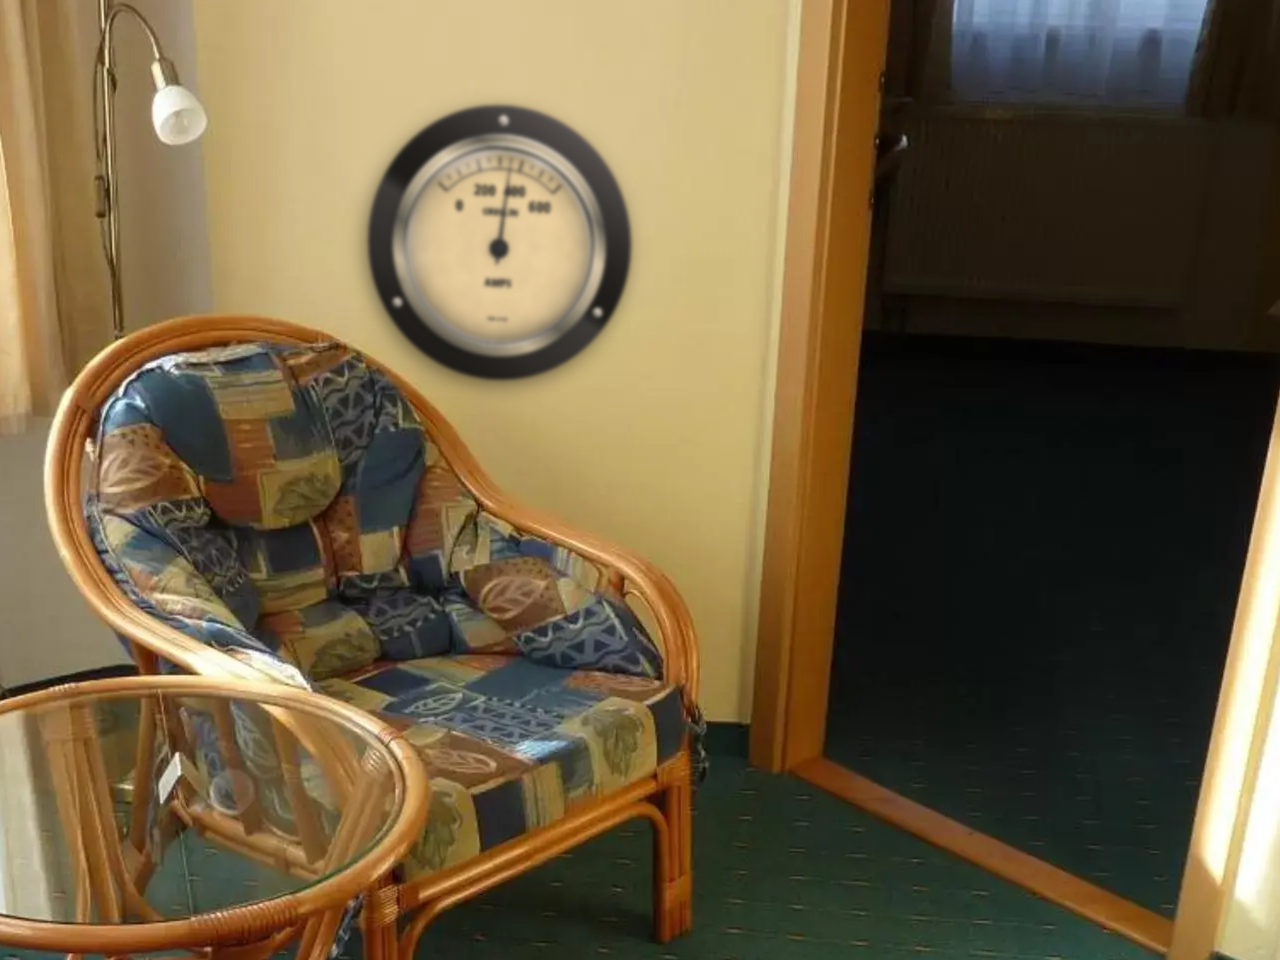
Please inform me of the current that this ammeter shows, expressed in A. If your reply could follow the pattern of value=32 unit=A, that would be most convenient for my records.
value=350 unit=A
